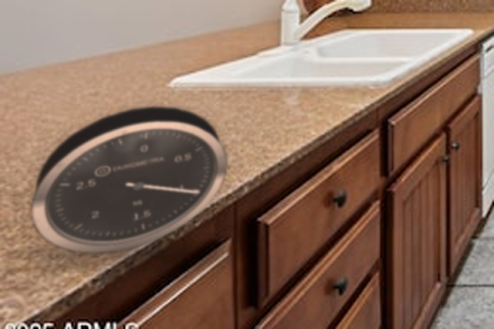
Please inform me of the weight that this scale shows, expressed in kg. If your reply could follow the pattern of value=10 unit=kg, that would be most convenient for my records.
value=1 unit=kg
